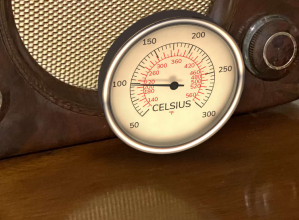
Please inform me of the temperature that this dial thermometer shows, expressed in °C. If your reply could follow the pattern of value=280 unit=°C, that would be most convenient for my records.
value=100 unit=°C
